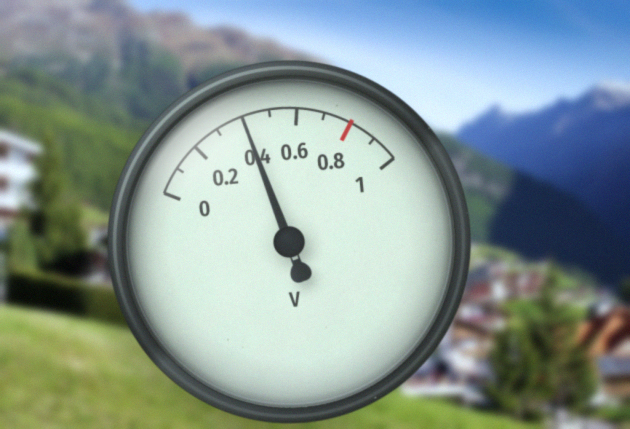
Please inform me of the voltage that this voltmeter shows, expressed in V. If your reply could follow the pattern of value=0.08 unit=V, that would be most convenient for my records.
value=0.4 unit=V
